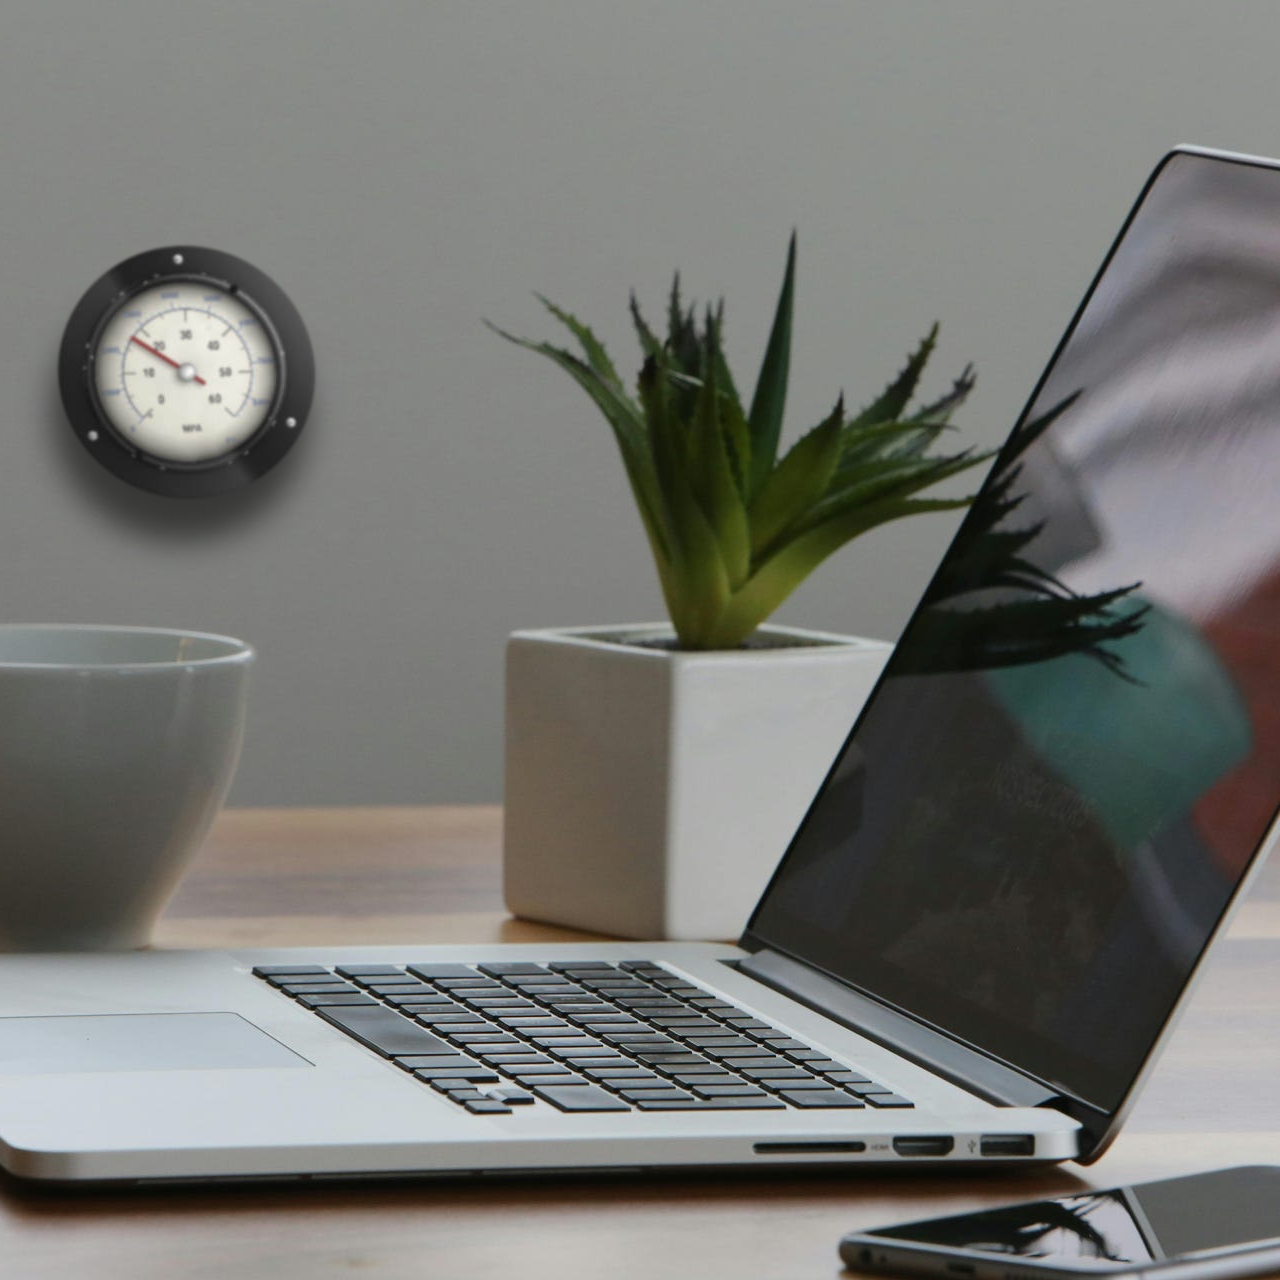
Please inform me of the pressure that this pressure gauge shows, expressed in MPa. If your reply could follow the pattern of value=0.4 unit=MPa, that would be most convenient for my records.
value=17.5 unit=MPa
